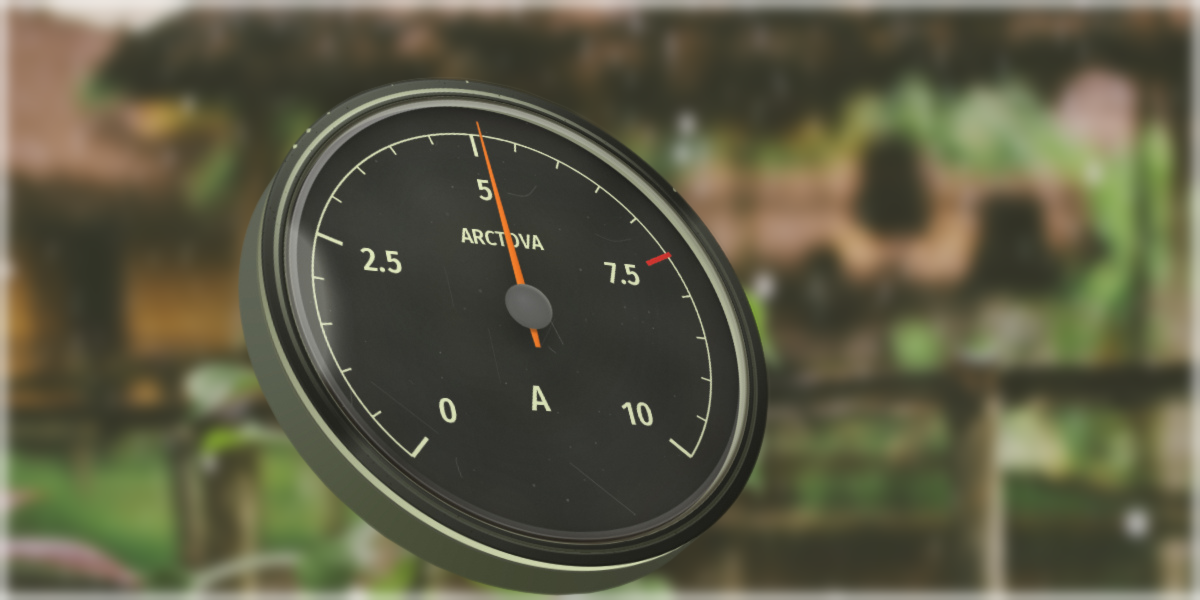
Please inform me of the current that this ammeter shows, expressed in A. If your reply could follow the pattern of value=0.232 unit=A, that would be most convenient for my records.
value=5 unit=A
